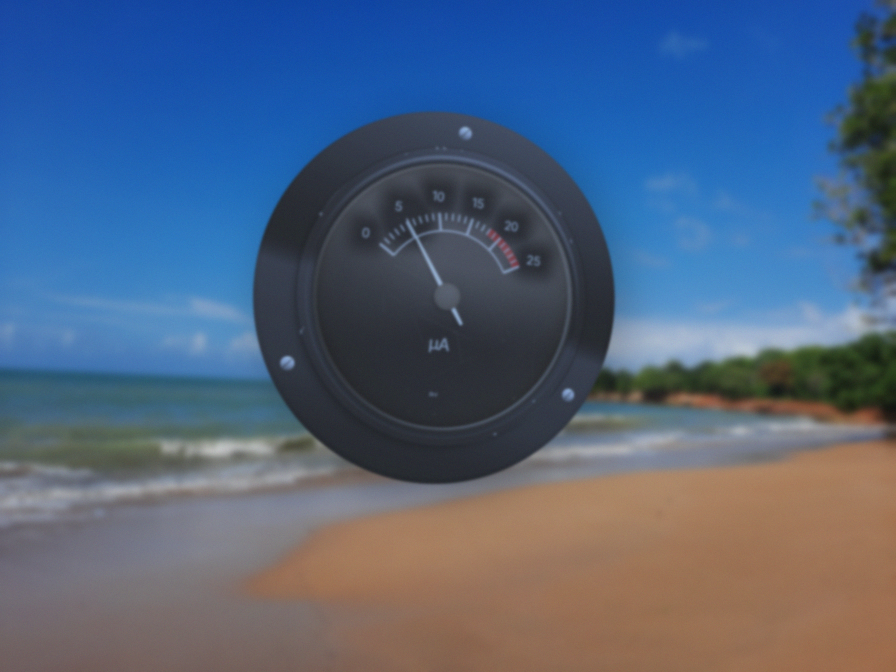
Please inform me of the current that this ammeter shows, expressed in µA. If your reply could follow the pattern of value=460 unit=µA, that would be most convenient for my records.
value=5 unit=µA
